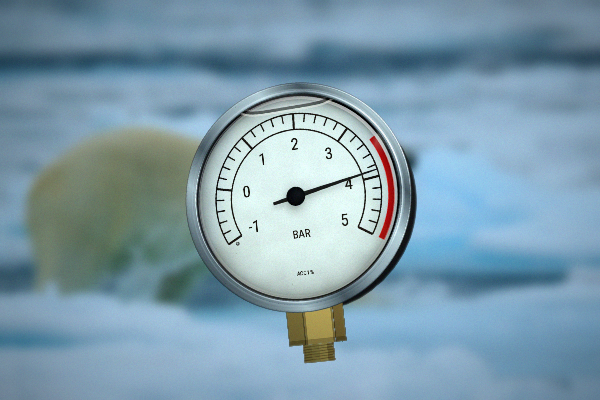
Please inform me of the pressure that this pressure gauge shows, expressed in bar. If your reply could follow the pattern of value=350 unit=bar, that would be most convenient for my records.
value=3.9 unit=bar
